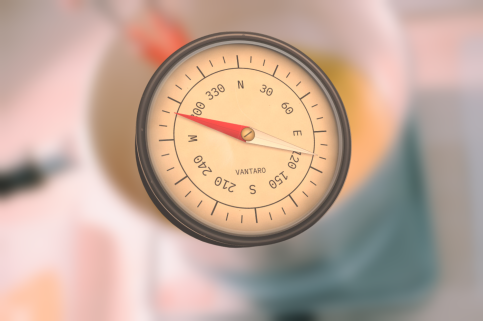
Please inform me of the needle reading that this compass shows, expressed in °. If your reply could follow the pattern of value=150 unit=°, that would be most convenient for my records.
value=290 unit=°
